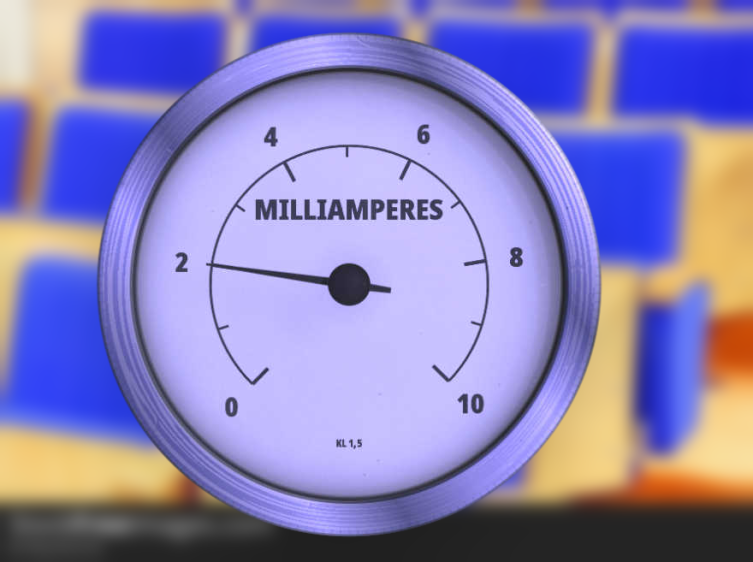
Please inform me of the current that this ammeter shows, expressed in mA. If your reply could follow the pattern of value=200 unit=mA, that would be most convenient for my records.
value=2 unit=mA
